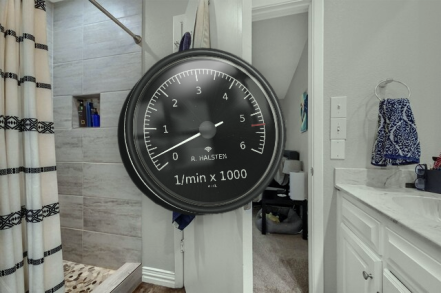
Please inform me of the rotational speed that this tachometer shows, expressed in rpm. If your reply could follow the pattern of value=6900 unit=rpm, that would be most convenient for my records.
value=300 unit=rpm
